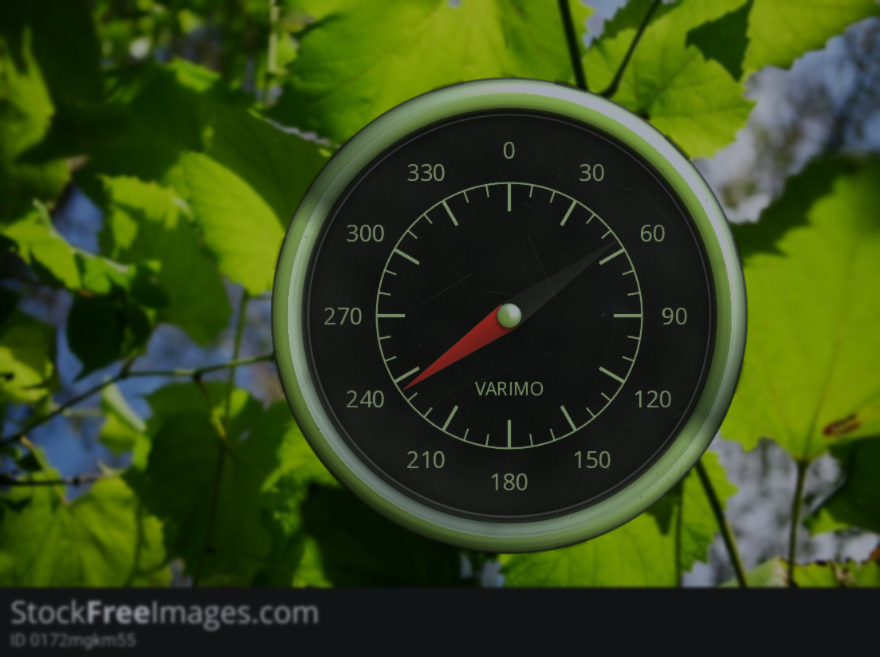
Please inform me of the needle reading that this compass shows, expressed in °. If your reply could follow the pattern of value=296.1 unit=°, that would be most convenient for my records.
value=235 unit=°
